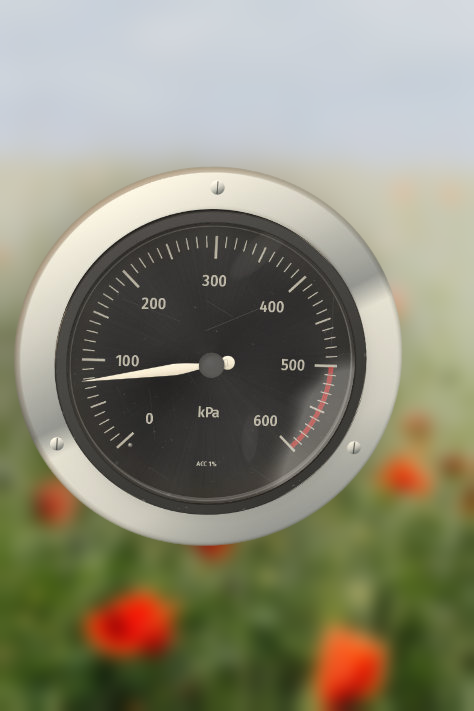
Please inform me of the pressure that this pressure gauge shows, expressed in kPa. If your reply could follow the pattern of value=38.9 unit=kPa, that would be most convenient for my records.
value=80 unit=kPa
